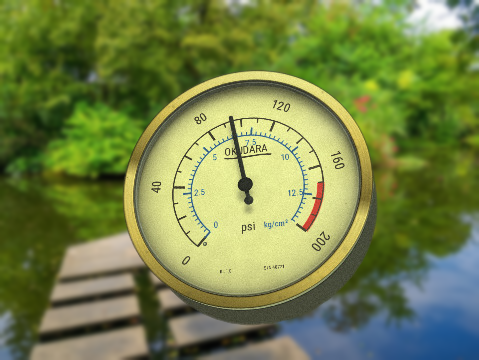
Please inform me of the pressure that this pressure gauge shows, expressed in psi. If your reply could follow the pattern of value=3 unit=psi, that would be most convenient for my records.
value=95 unit=psi
